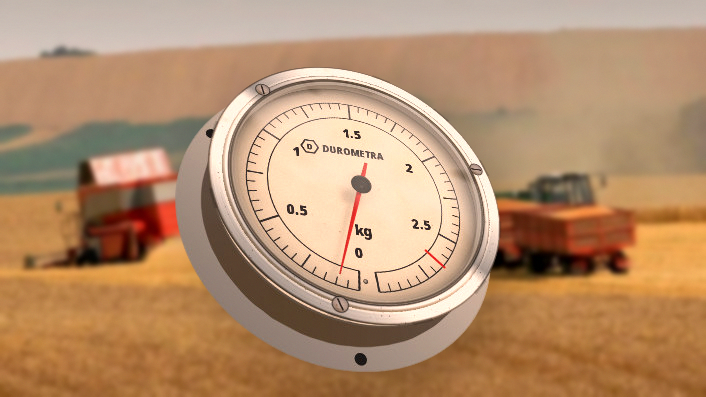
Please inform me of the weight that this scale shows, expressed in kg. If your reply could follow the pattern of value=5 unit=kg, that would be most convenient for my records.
value=0.1 unit=kg
